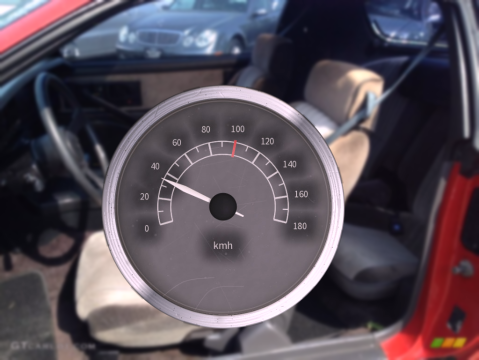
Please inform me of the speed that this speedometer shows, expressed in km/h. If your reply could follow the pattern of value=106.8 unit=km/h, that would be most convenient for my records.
value=35 unit=km/h
